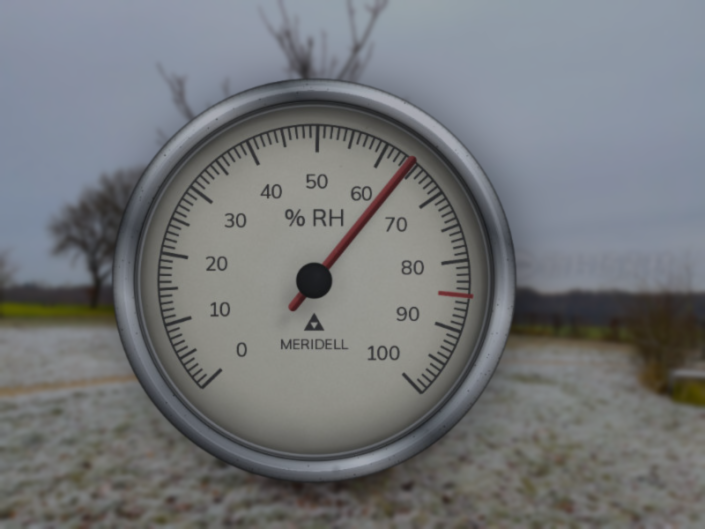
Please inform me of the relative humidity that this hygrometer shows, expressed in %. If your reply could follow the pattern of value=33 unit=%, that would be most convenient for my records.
value=64 unit=%
